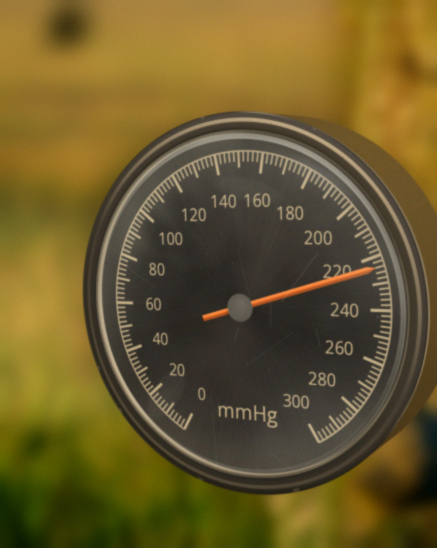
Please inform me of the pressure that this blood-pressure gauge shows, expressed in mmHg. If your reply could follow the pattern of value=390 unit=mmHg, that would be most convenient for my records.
value=224 unit=mmHg
